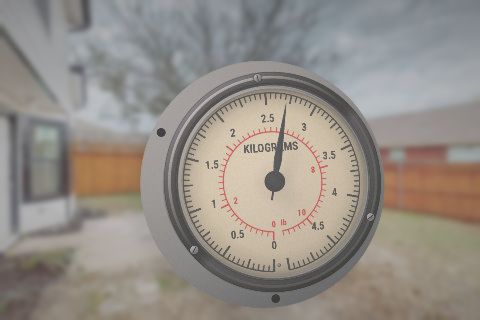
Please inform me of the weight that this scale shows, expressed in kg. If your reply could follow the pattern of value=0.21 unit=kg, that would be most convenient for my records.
value=2.7 unit=kg
